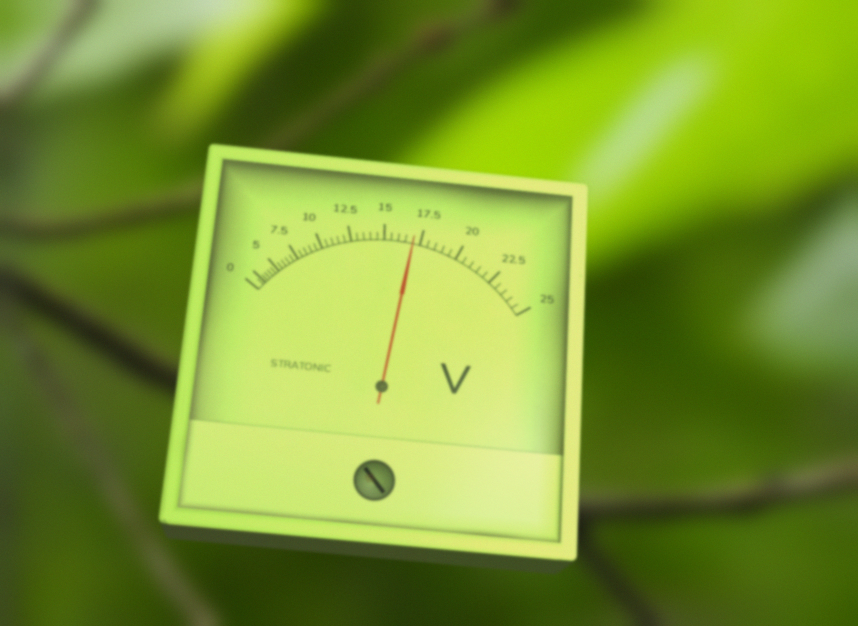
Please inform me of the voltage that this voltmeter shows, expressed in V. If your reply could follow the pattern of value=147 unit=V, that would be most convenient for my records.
value=17 unit=V
